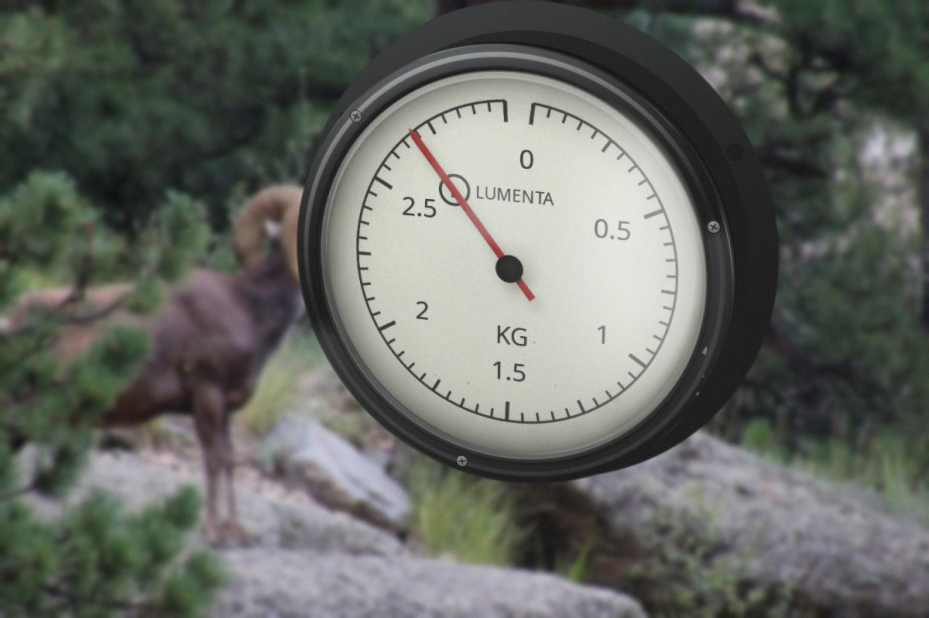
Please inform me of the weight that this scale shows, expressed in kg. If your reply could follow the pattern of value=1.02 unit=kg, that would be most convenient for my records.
value=2.7 unit=kg
